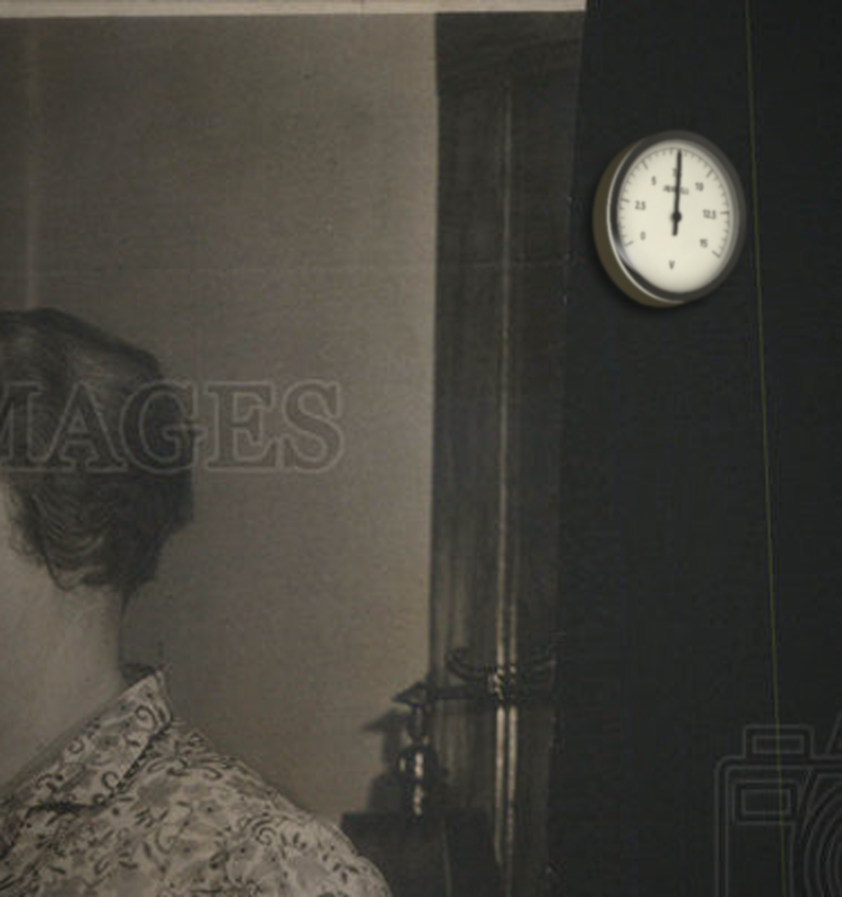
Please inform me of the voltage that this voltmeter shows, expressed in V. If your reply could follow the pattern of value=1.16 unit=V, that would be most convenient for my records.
value=7.5 unit=V
